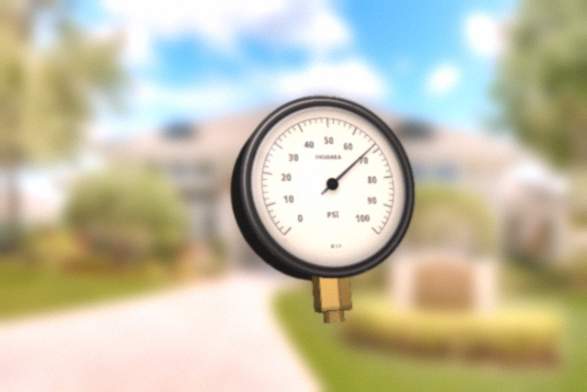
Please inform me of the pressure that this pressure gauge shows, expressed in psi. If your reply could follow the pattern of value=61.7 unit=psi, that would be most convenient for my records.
value=68 unit=psi
